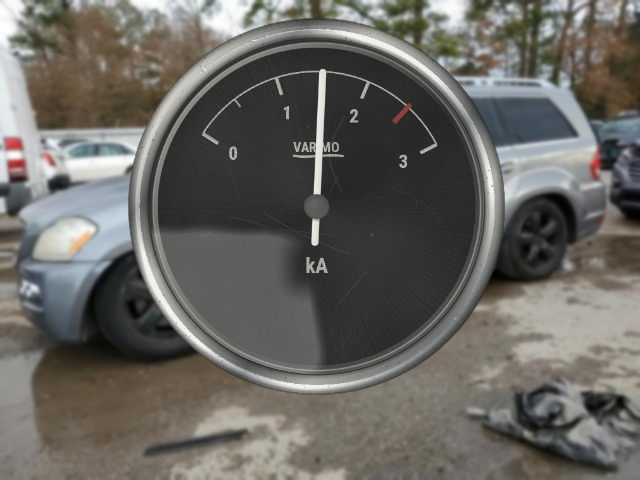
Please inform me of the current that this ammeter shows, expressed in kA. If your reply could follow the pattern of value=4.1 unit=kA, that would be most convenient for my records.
value=1.5 unit=kA
